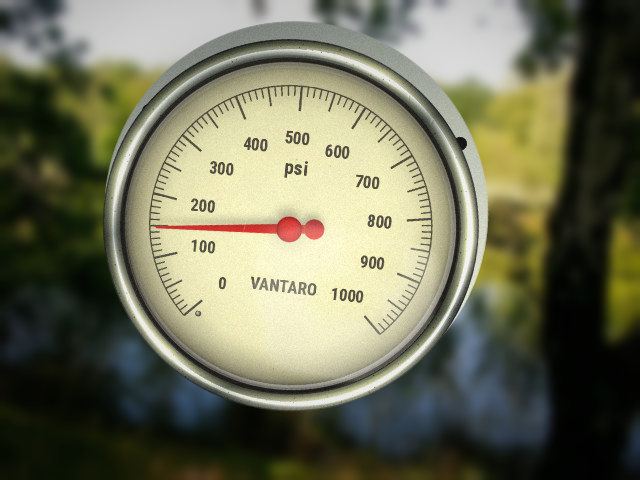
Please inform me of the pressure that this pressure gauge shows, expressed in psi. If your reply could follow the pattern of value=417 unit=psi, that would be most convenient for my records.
value=150 unit=psi
